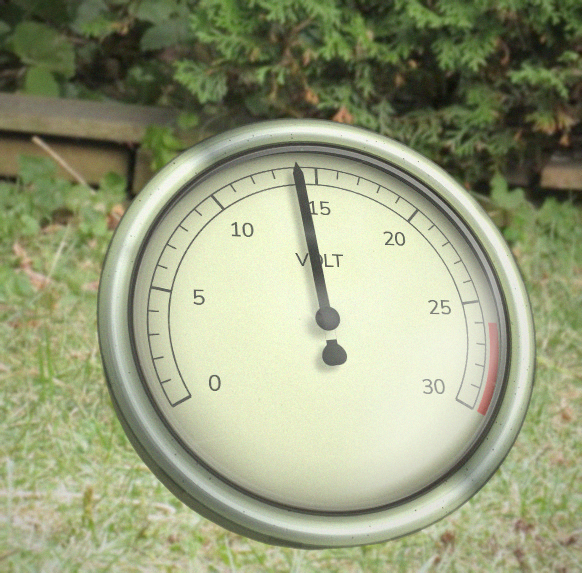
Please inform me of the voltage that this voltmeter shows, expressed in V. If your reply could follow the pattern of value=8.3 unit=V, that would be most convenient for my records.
value=14 unit=V
